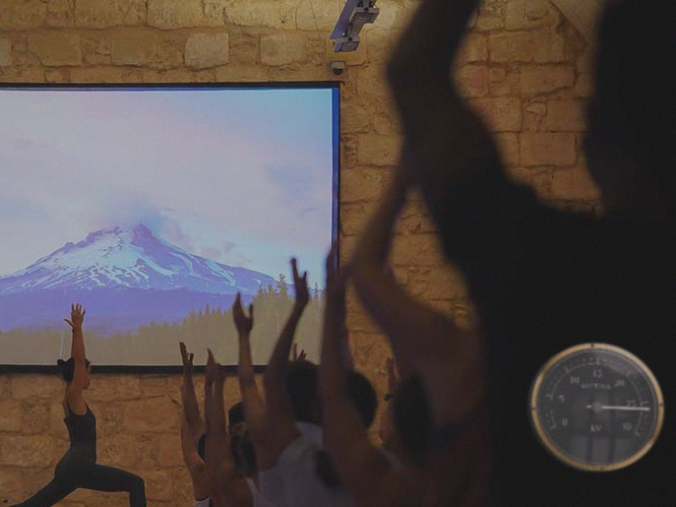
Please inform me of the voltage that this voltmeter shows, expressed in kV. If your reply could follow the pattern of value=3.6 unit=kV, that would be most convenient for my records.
value=26 unit=kV
